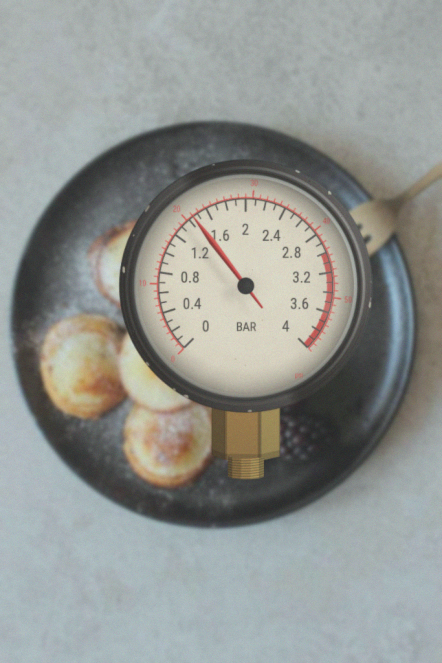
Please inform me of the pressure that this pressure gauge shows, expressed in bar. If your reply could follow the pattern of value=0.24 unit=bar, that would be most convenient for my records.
value=1.45 unit=bar
